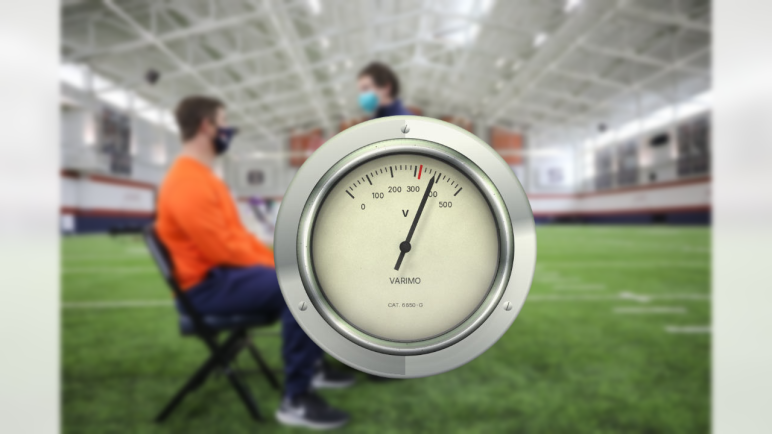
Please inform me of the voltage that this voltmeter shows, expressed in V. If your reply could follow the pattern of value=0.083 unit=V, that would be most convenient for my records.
value=380 unit=V
